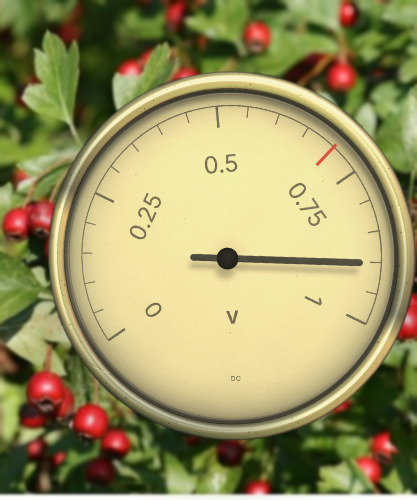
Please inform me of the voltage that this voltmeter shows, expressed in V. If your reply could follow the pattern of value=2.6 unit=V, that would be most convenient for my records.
value=0.9 unit=V
